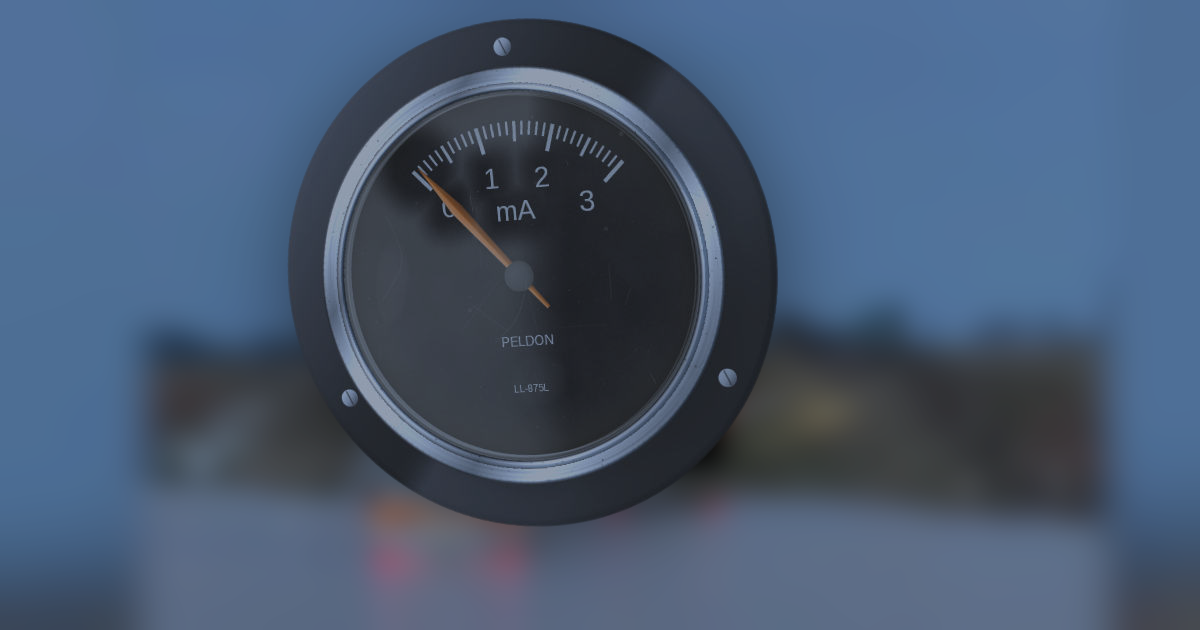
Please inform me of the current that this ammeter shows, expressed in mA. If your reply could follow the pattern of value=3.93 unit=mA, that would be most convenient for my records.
value=0.1 unit=mA
